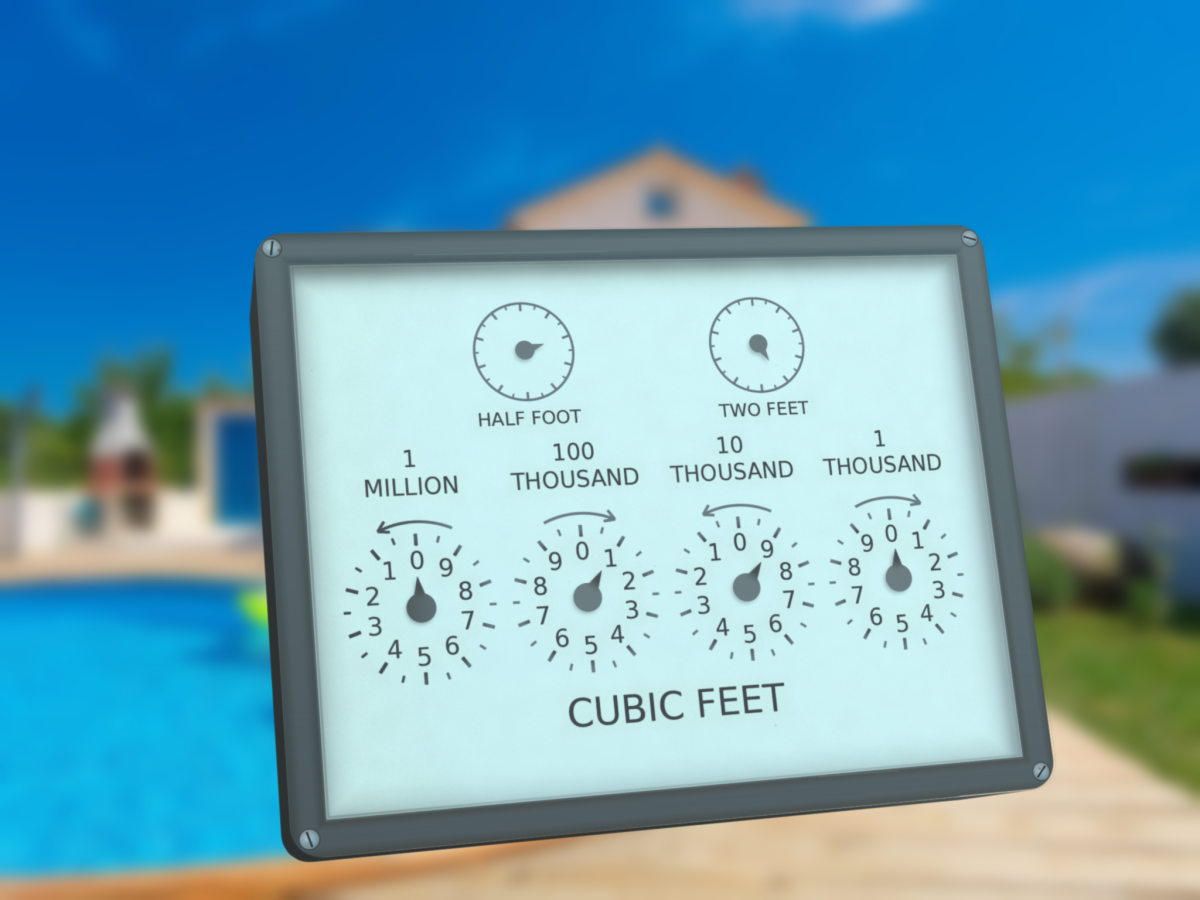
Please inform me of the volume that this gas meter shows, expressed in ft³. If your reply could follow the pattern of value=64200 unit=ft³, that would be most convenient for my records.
value=9000 unit=ft³
